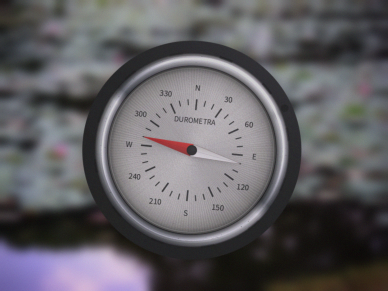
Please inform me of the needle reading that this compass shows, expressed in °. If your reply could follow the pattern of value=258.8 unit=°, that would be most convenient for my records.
value=280 unit=°
